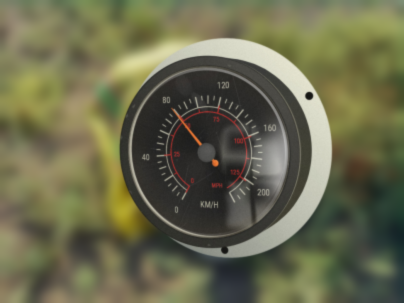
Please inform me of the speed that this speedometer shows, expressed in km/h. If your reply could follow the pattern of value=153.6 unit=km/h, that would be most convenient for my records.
value=80 unit=km/h
